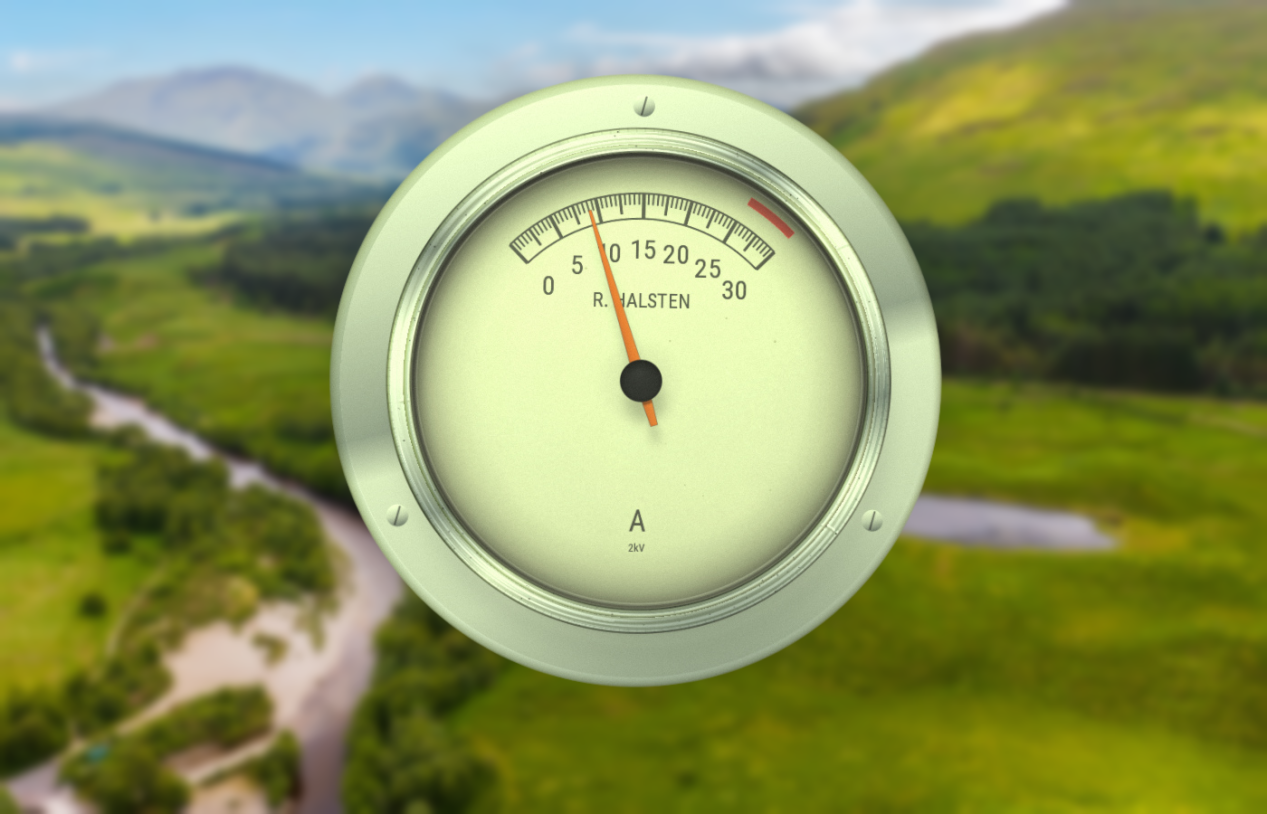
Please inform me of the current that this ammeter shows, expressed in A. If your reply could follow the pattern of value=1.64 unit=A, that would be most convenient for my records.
value=9 unit=A
